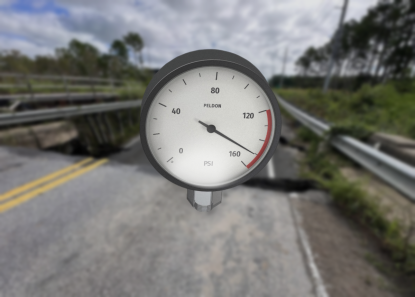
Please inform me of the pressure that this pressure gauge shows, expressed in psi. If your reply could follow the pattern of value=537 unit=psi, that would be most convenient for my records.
value=150 unit=psi
